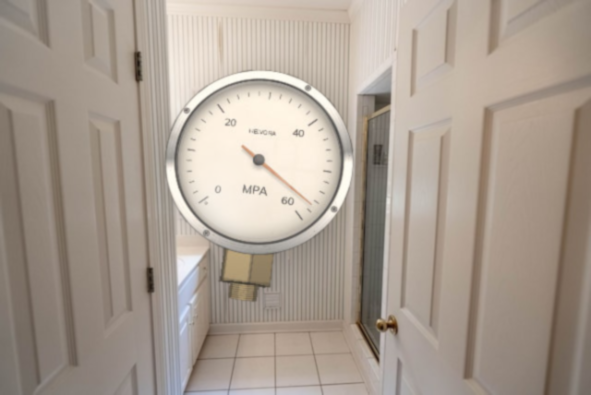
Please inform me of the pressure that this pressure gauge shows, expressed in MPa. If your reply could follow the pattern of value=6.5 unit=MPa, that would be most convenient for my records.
value=57 unit=MPa
